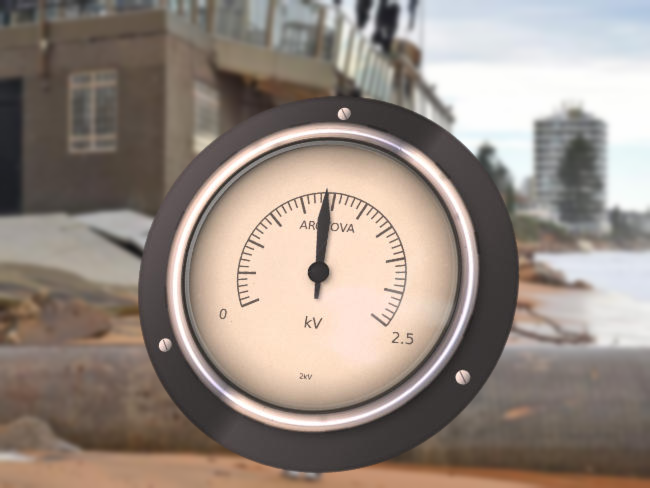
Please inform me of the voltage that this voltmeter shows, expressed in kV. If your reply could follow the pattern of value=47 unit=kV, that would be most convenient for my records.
value=1.2 unit=kV
